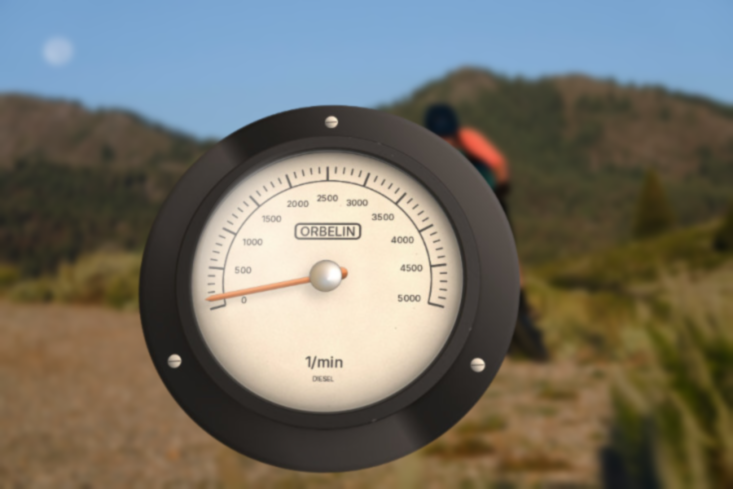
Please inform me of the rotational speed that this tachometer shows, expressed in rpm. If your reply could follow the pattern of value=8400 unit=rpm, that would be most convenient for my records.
value=100 unit=rpm
